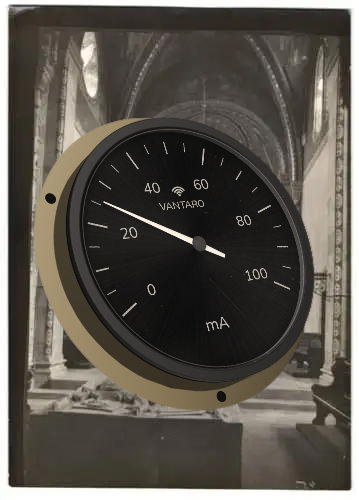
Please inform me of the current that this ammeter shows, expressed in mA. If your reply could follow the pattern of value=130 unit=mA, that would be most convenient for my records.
value=25 unit=mA
